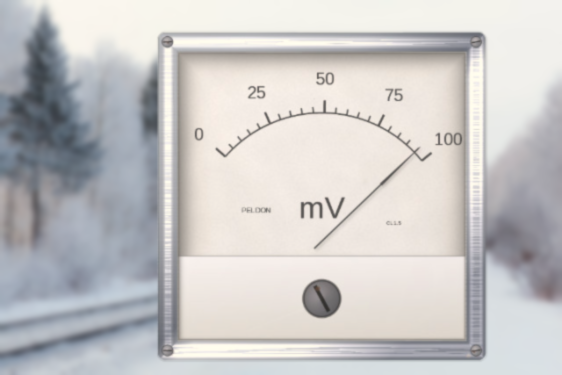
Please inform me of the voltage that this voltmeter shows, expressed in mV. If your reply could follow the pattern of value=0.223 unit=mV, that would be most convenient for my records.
value=95 unit=mV
